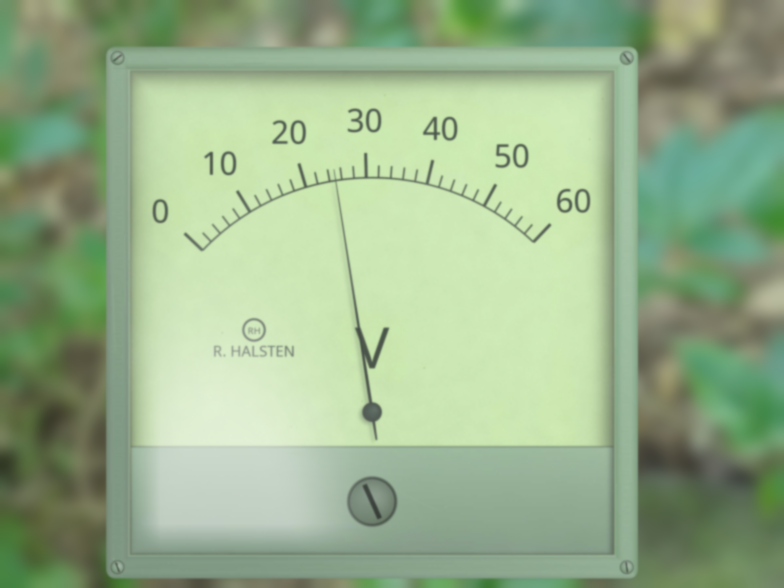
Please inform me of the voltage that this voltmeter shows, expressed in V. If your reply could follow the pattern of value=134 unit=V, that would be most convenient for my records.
value=25 unit=V
